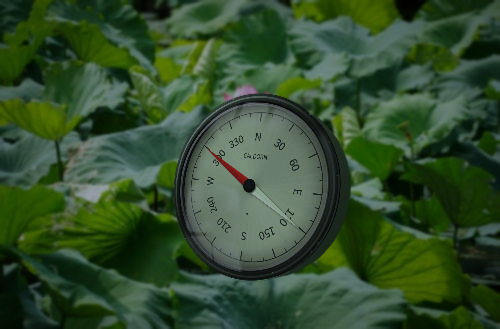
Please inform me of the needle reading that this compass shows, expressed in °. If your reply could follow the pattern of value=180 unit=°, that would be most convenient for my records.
value=300 unit=°
